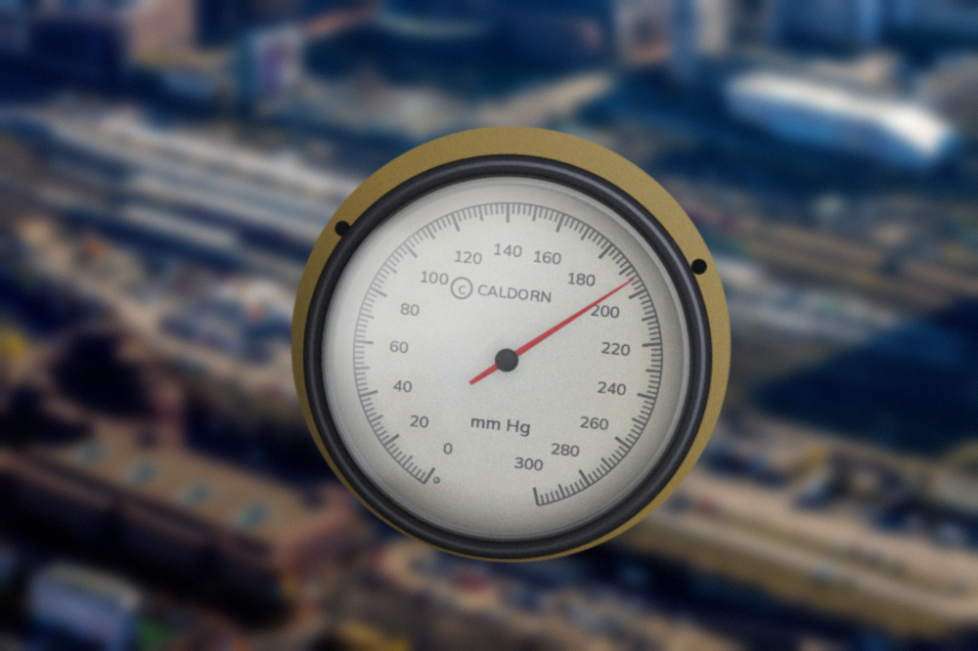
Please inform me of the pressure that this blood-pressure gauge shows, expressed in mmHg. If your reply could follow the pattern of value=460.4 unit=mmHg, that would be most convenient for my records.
value=194 unit=mmHg
